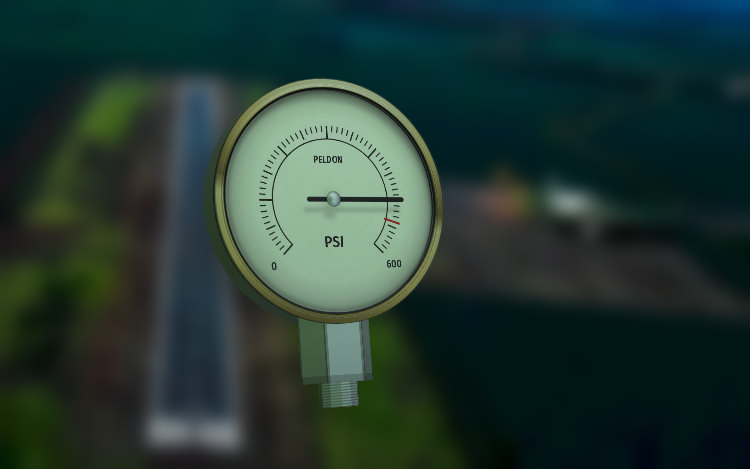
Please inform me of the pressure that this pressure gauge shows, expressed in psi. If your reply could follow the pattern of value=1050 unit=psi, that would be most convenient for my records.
value=500 unit=psi
